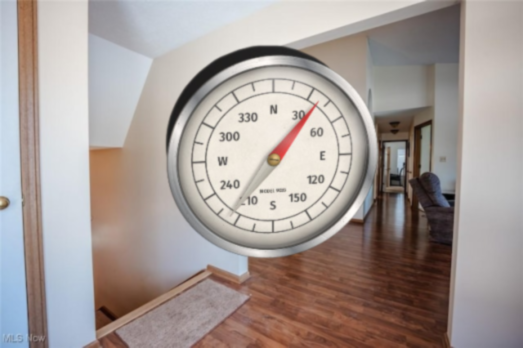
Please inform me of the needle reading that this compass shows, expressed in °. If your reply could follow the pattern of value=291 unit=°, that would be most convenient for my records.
value=37.5 unit=°
